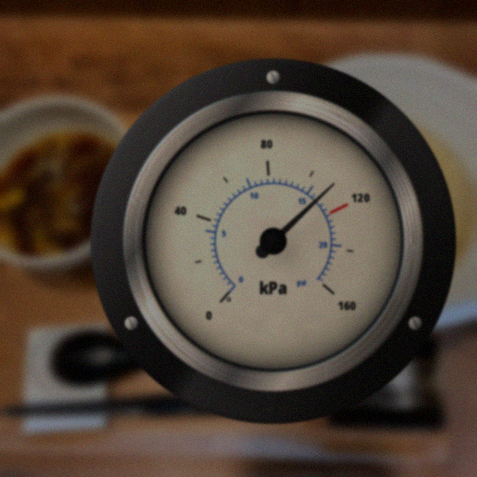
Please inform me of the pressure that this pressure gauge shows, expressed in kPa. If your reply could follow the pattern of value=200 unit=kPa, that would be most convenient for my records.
value=110 unit=kPa
